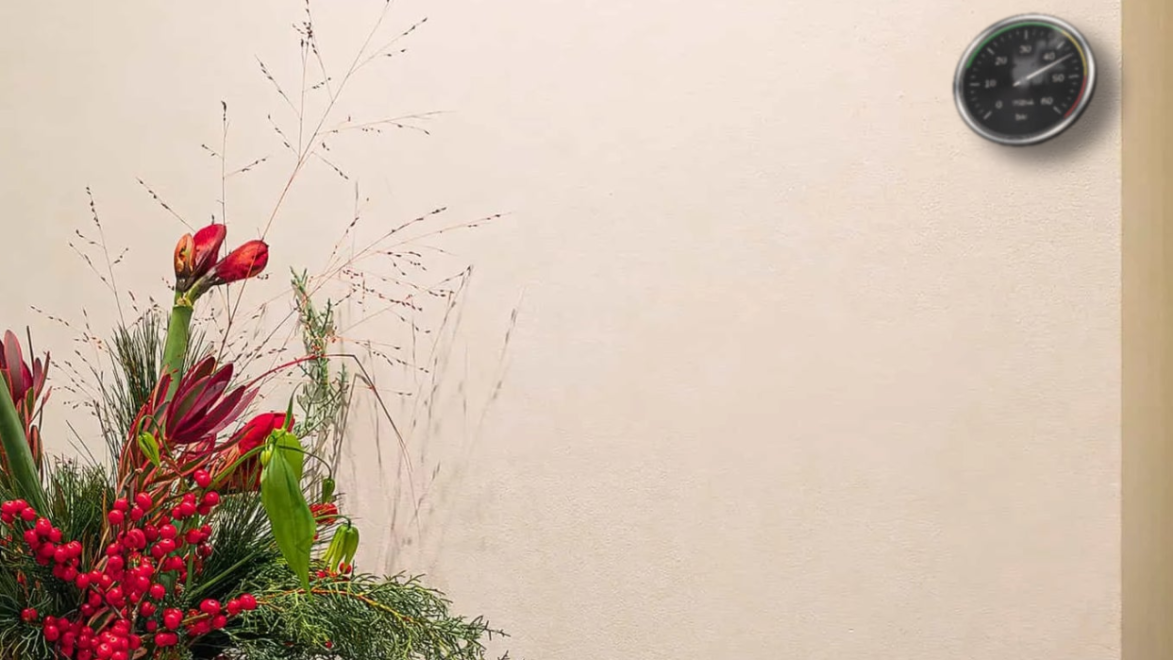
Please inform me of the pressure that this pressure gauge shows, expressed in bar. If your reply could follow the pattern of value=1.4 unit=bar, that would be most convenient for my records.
value=44 unit=bar
